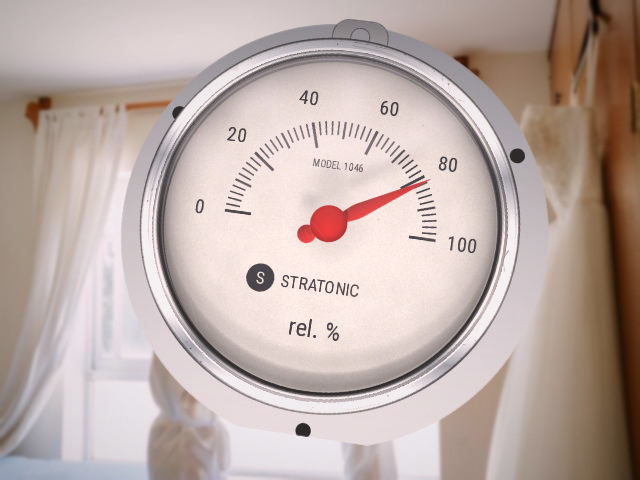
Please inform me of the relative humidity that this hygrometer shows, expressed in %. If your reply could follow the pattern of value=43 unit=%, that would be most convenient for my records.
value=82 unit=%
